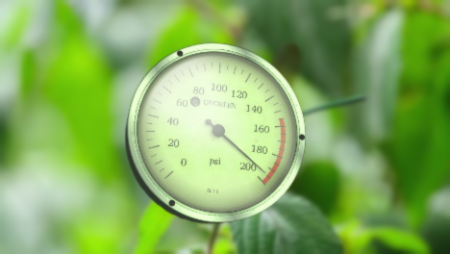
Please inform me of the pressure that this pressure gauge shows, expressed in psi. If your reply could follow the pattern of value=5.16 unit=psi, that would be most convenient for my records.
value=195 unit=psi
